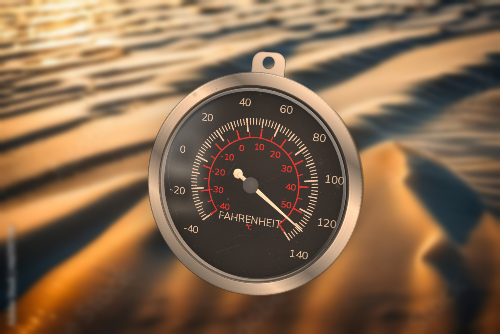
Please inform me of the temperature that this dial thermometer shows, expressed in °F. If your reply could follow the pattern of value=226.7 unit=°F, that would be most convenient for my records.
value=130 unit=°F
